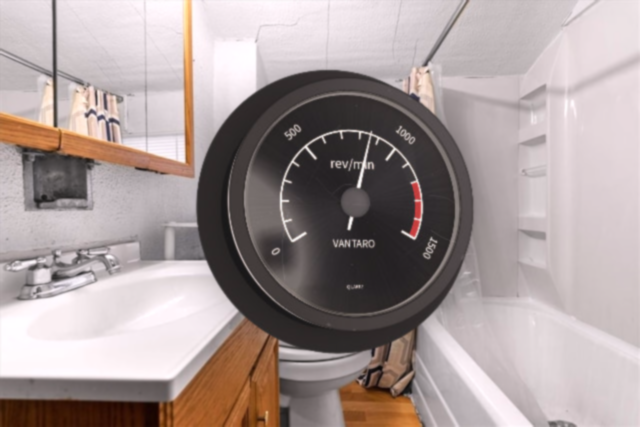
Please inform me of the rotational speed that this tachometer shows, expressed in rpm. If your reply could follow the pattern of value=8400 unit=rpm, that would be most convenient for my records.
value=850 unit=rpm
